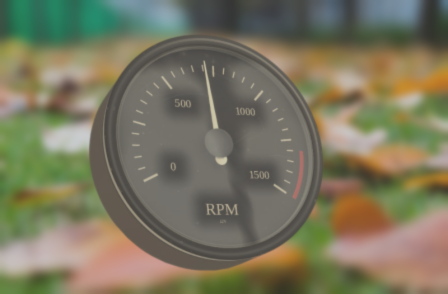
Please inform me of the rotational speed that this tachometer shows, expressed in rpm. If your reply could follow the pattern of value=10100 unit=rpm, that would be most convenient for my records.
value=700 unit=rpm
